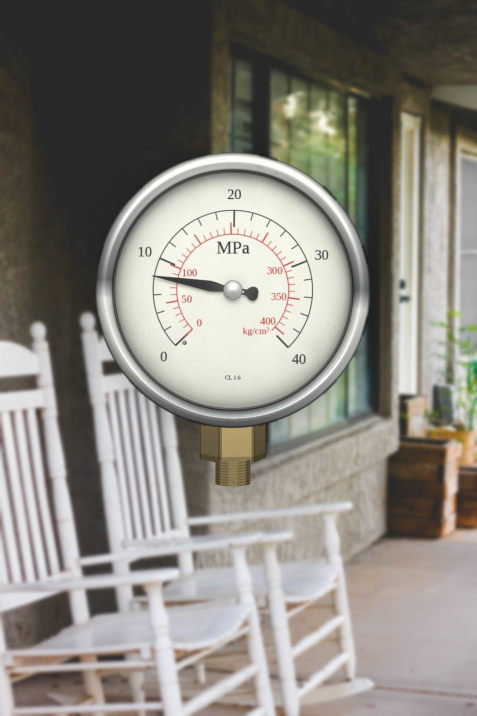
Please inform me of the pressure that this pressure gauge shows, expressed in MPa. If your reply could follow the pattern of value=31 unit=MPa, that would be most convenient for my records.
value=8 unit=MPa
